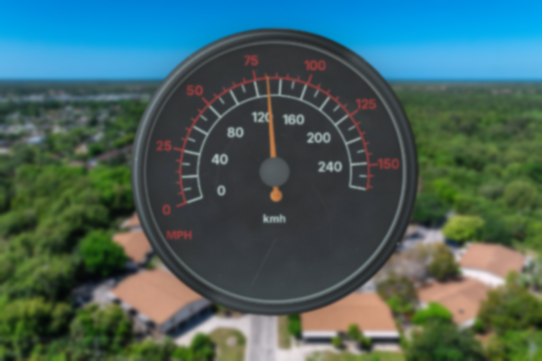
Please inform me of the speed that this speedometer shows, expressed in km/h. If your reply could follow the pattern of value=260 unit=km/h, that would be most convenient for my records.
value=130 unit=km/h
